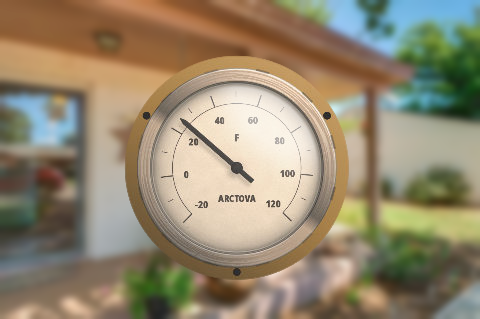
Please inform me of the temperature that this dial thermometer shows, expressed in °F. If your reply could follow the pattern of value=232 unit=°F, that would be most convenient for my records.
value=25 unit=°F
